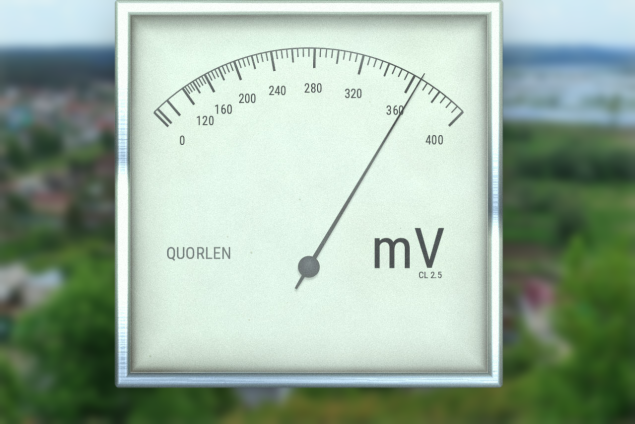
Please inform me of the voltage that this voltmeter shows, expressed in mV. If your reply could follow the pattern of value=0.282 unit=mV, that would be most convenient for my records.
value=365 unit=mV
